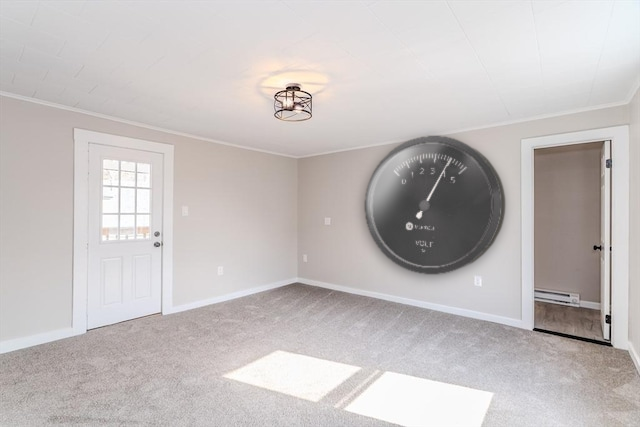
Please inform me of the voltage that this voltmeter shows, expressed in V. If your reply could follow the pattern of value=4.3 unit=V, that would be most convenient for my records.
value=4 unit=V
